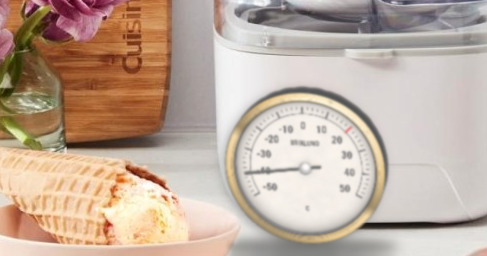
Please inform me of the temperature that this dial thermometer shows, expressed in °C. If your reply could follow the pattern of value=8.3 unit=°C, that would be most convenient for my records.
value=-40 unit=°C
